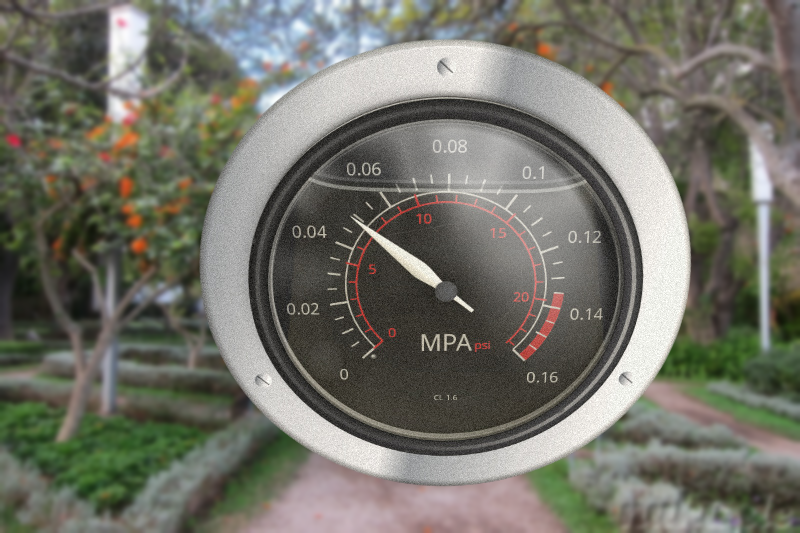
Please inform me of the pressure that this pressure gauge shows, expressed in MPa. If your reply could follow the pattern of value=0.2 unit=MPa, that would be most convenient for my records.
value=0.05 unit=MPa
